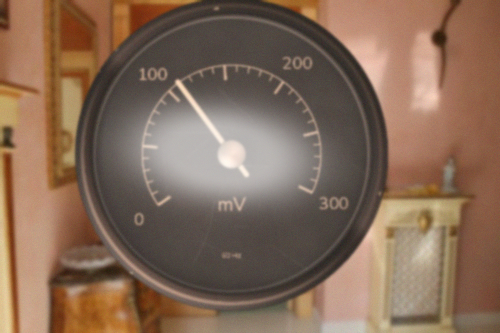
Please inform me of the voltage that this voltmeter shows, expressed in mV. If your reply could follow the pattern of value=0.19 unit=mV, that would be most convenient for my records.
value=110 unit=mV
